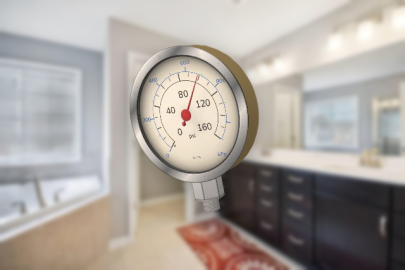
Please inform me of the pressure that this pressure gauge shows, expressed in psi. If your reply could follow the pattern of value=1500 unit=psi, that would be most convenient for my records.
value=100 unit=psi
